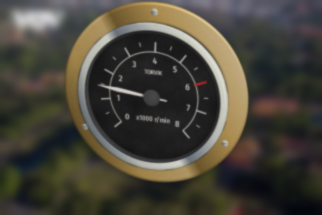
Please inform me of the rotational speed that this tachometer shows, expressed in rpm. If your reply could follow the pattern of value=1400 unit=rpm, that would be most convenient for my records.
value=1500 unit=rpm
